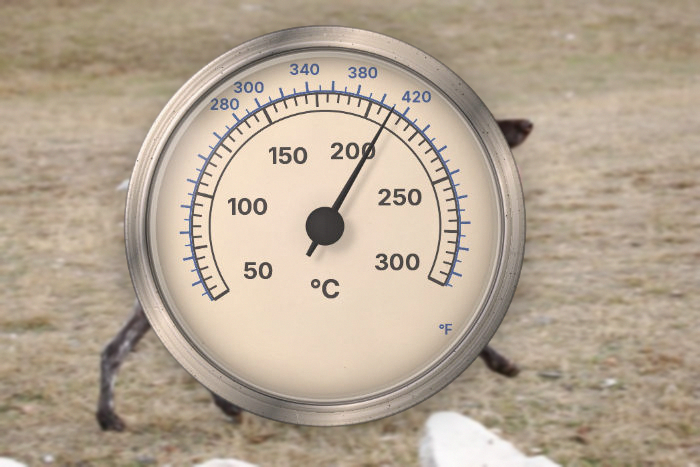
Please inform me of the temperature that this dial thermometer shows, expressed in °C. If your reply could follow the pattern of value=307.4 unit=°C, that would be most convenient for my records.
value=210 unit=°C
